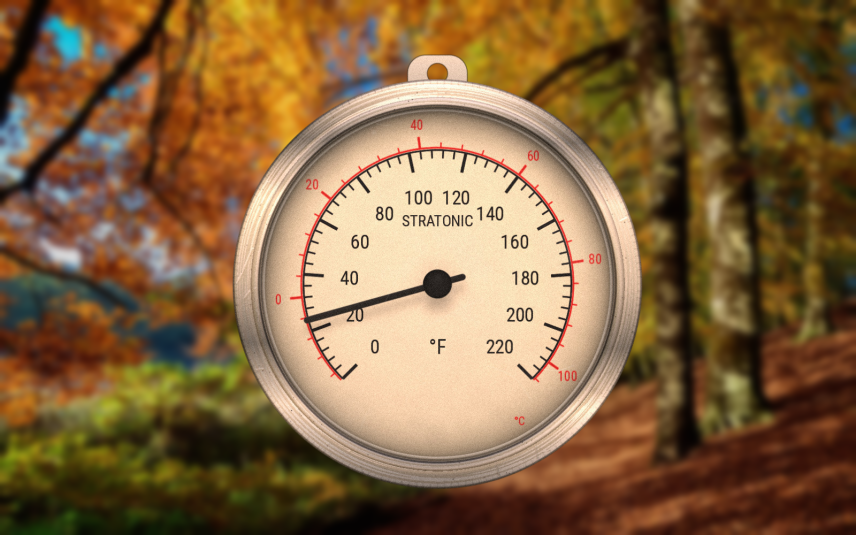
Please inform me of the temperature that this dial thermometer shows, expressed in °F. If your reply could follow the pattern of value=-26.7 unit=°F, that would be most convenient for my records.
value=24 unit=°F
